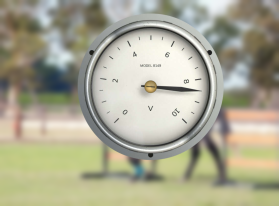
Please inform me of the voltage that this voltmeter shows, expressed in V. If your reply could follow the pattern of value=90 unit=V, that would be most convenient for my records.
value=8.5 unit=V
